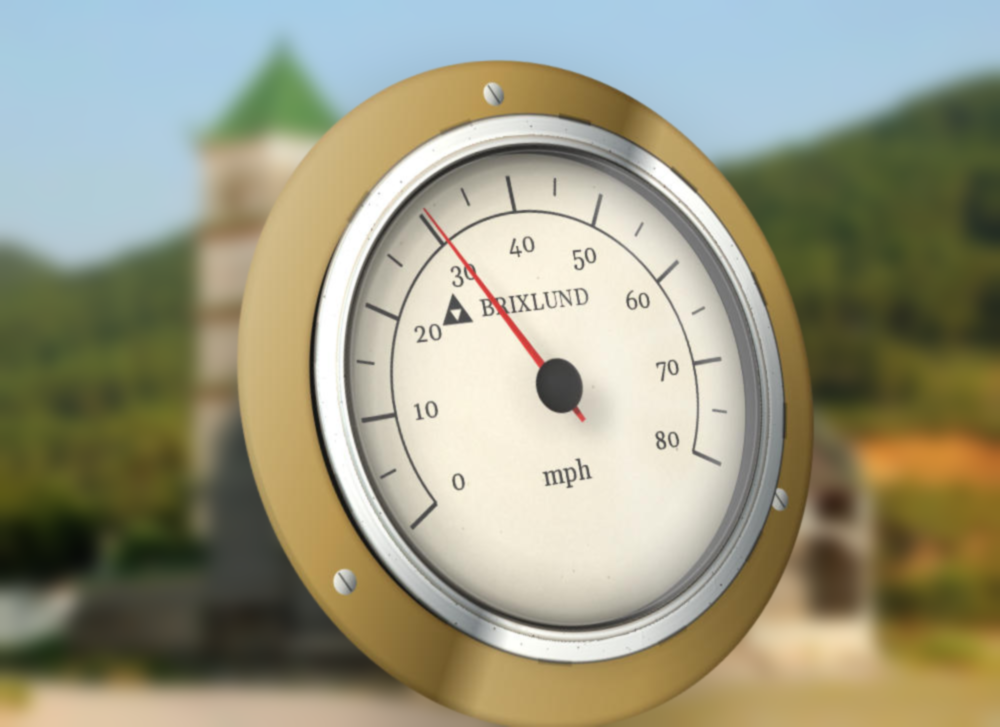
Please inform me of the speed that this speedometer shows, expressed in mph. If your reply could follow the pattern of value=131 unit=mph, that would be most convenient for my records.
value=30 unit=mph
